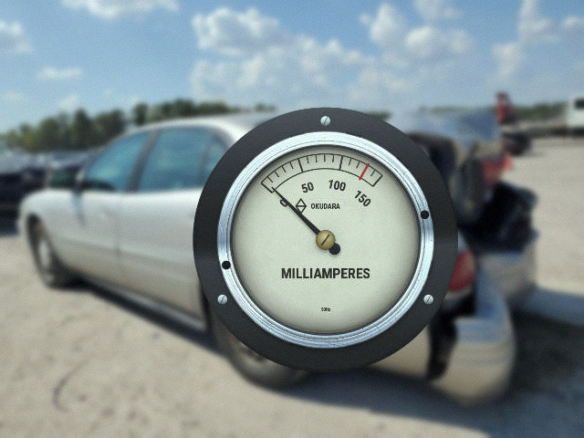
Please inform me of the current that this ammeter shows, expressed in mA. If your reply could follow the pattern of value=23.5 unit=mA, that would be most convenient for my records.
value=5 unit=mA
